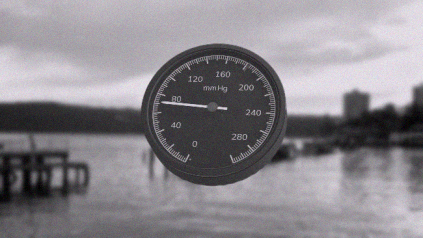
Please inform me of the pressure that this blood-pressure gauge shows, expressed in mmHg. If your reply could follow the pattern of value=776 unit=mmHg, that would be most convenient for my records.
value=70 unit=mmHg
